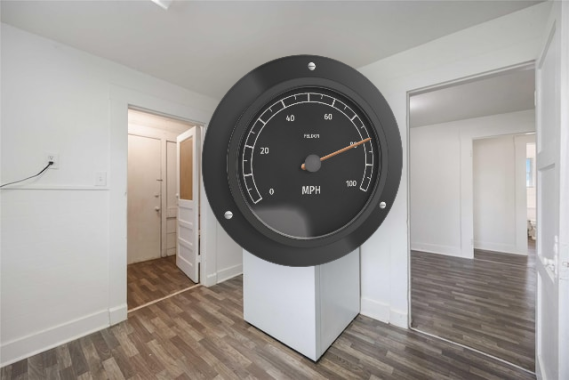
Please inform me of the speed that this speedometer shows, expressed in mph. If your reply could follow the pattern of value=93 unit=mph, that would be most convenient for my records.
value=80 unit=mph
